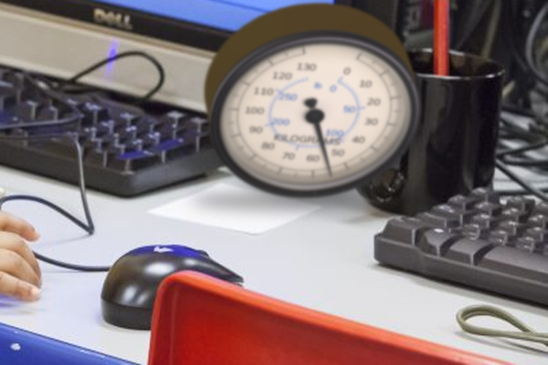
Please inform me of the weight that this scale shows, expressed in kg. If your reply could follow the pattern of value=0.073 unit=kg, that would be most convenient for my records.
value=55 unit=kg
